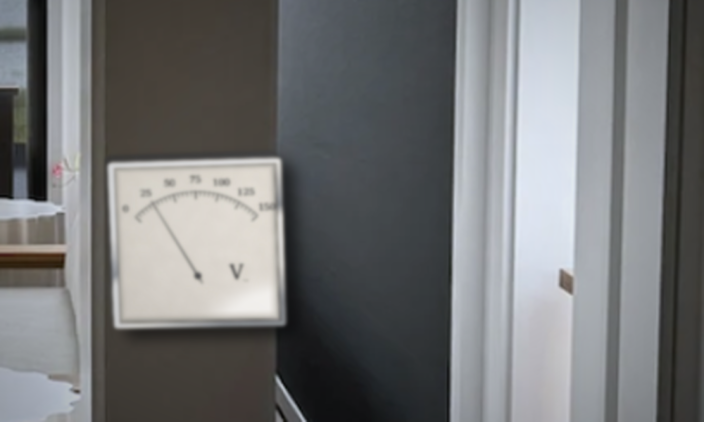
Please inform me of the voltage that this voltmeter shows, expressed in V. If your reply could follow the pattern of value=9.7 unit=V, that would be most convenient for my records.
value=25 unit=V
